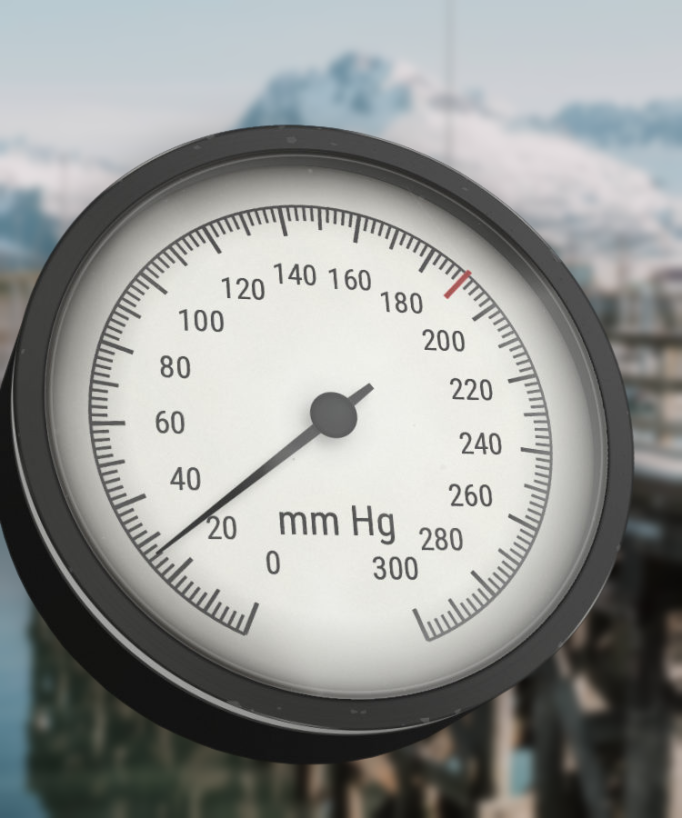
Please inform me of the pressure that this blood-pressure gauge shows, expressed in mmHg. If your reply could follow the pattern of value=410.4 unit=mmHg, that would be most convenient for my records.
value=26 unit=mmHg
